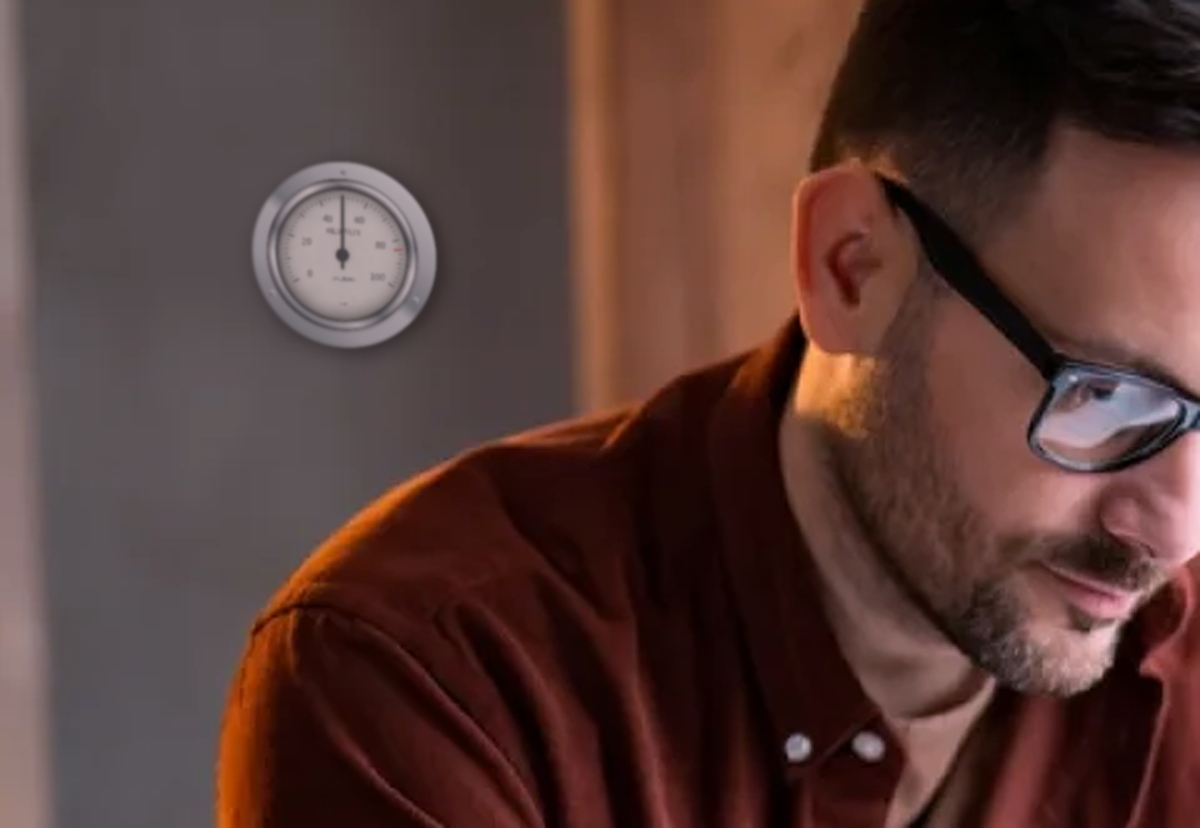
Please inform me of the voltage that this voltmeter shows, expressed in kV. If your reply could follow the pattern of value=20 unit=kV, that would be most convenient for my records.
value=50 unit=kV
